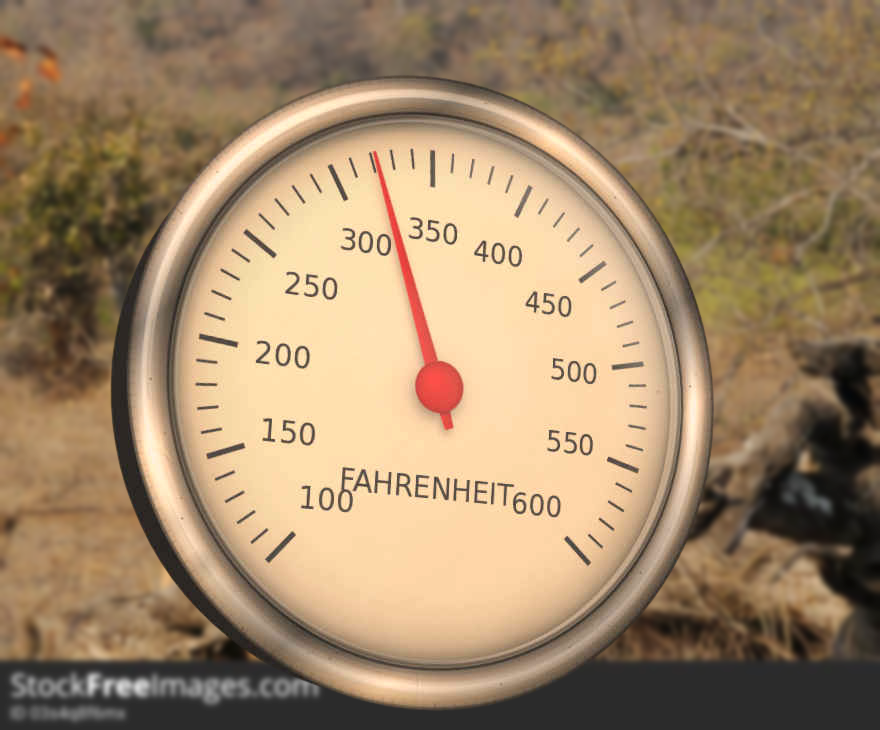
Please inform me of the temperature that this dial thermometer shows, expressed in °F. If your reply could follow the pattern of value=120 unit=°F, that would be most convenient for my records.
value=320 unit=°F
